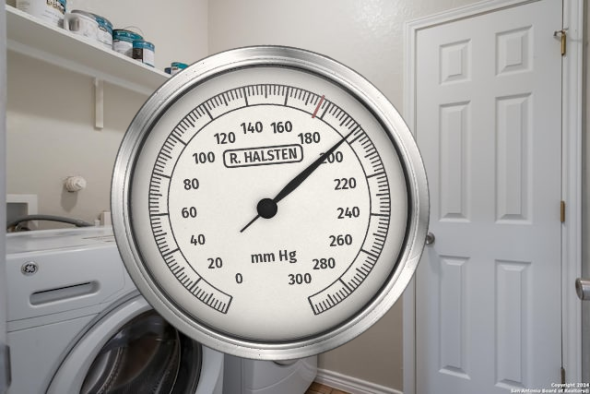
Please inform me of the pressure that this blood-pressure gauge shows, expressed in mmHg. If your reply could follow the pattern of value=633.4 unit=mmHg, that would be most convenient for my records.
value=196 unit=mmHg
